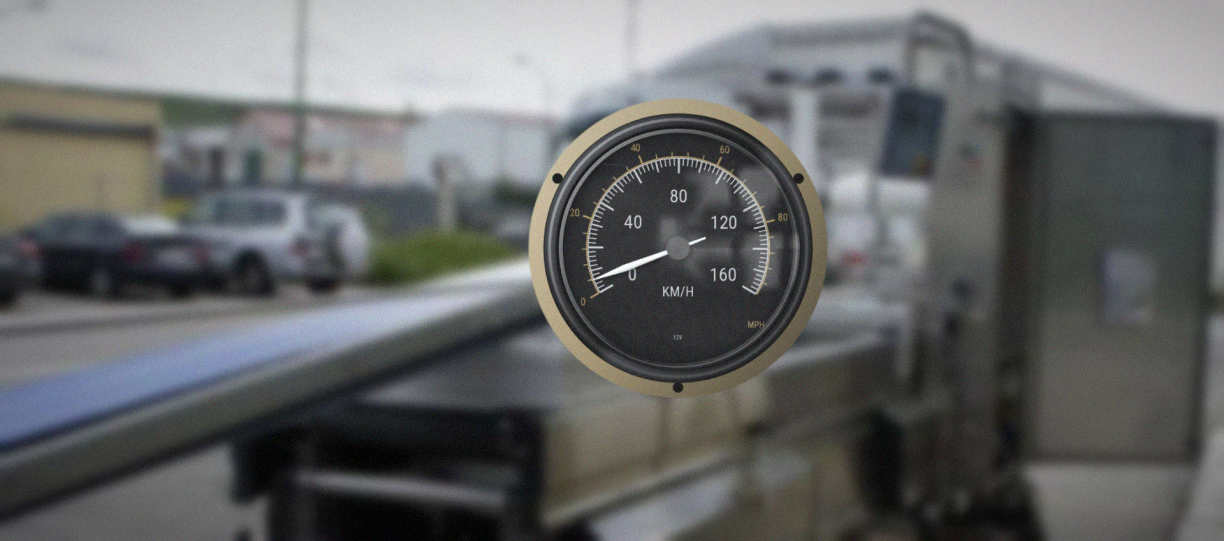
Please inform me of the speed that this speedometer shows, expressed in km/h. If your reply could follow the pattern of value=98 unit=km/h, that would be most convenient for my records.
value=6 unit=km/h
